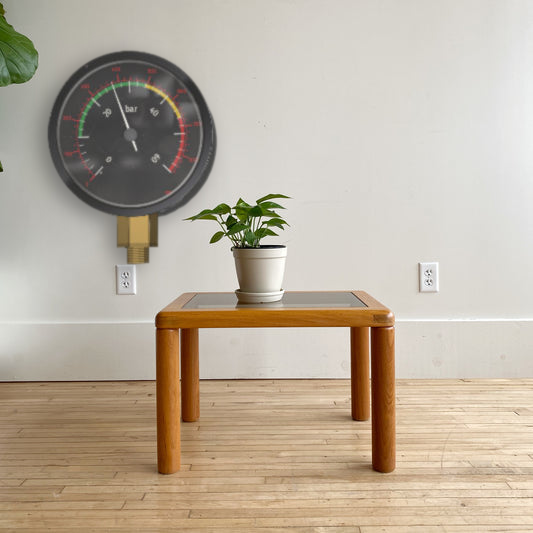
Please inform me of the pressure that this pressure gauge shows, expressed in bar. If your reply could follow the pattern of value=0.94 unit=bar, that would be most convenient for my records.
value=26 unit=bar
